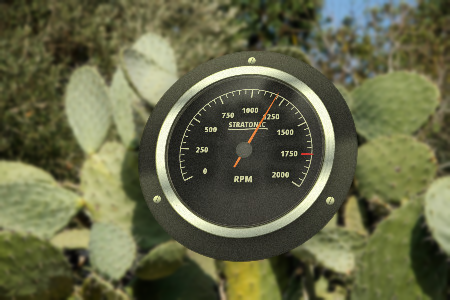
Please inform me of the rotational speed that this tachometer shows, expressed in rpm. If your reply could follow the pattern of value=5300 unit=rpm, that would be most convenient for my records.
value=1200 unit=rpm
